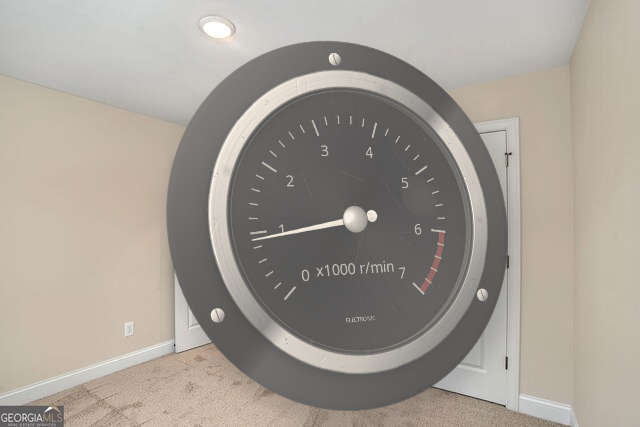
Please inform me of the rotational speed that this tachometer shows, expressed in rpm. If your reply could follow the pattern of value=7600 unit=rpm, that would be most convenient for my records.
value=900 unit=rpm
